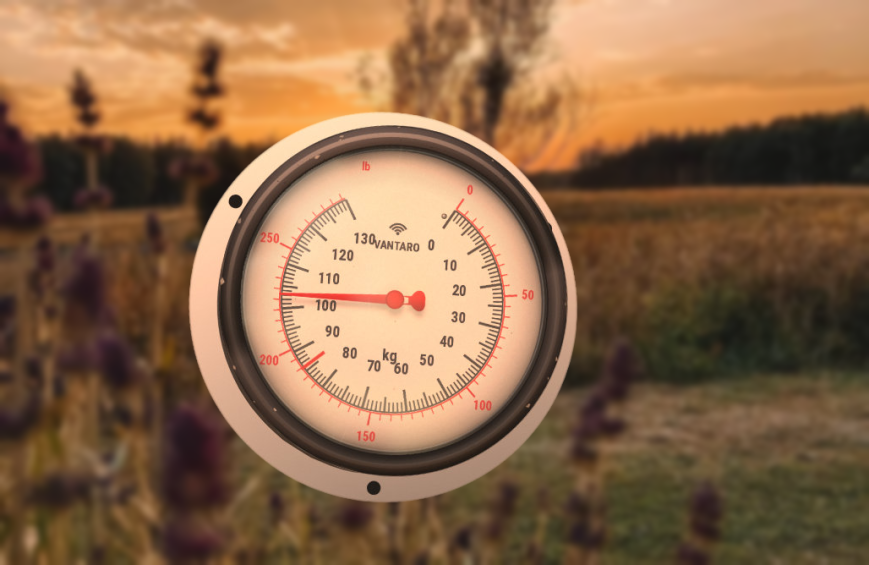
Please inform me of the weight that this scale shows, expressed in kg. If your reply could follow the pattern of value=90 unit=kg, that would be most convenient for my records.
value=103 unit=kg
